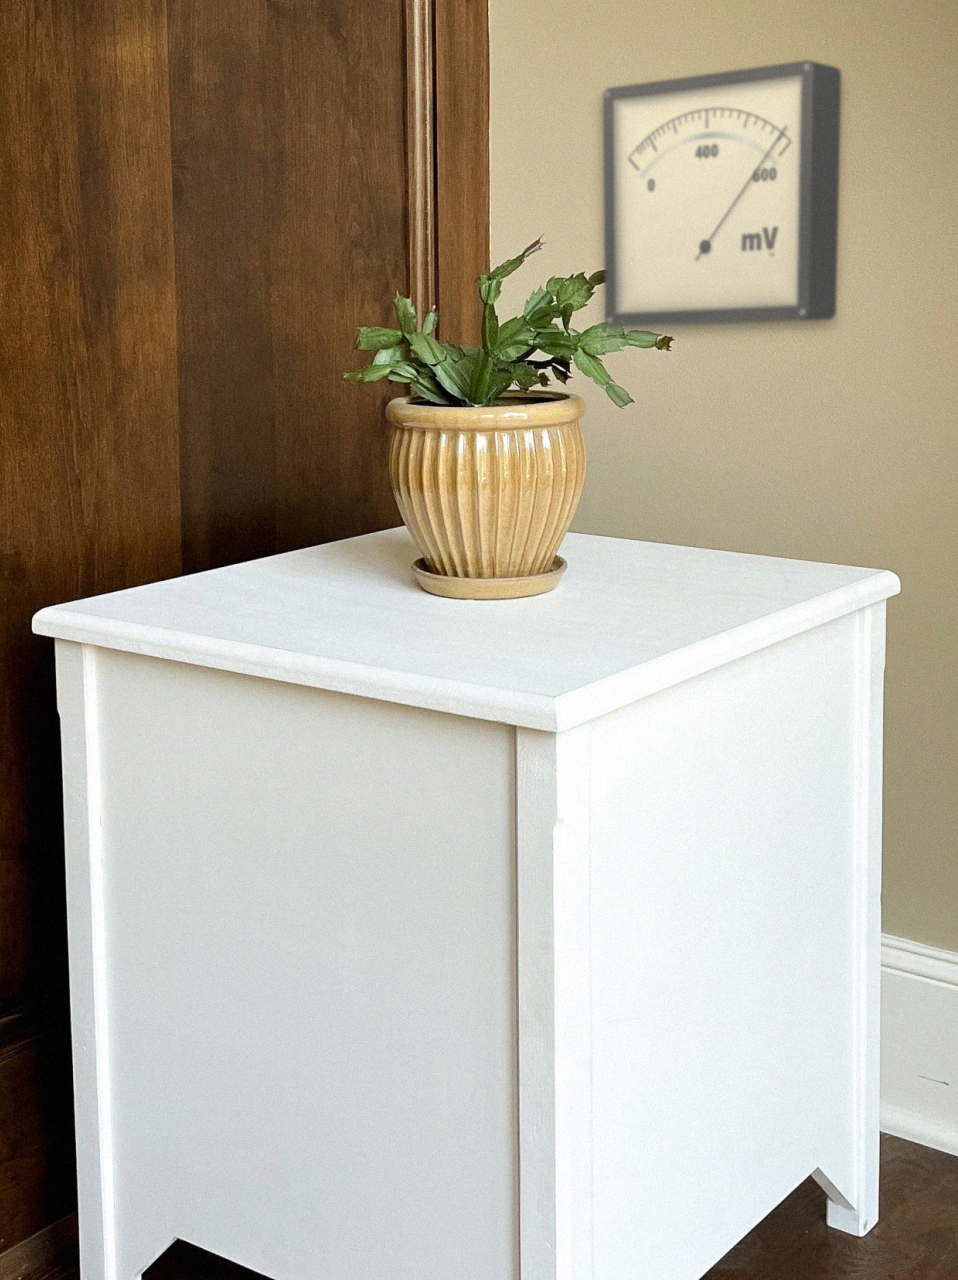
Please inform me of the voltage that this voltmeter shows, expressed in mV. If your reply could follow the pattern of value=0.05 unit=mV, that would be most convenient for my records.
value=580 unit=mV
